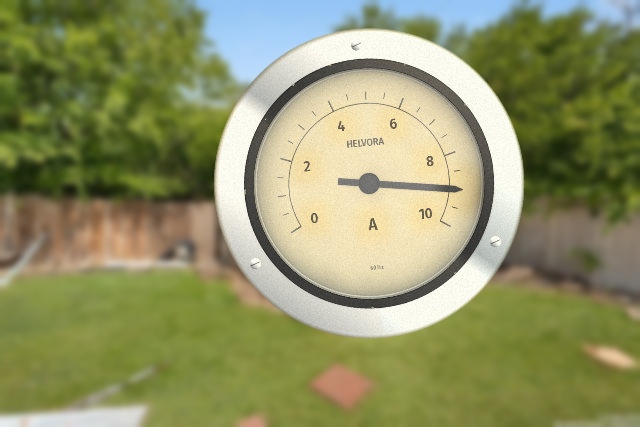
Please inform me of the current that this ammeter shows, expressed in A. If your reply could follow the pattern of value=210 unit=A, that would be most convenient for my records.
value=9 unit=A
